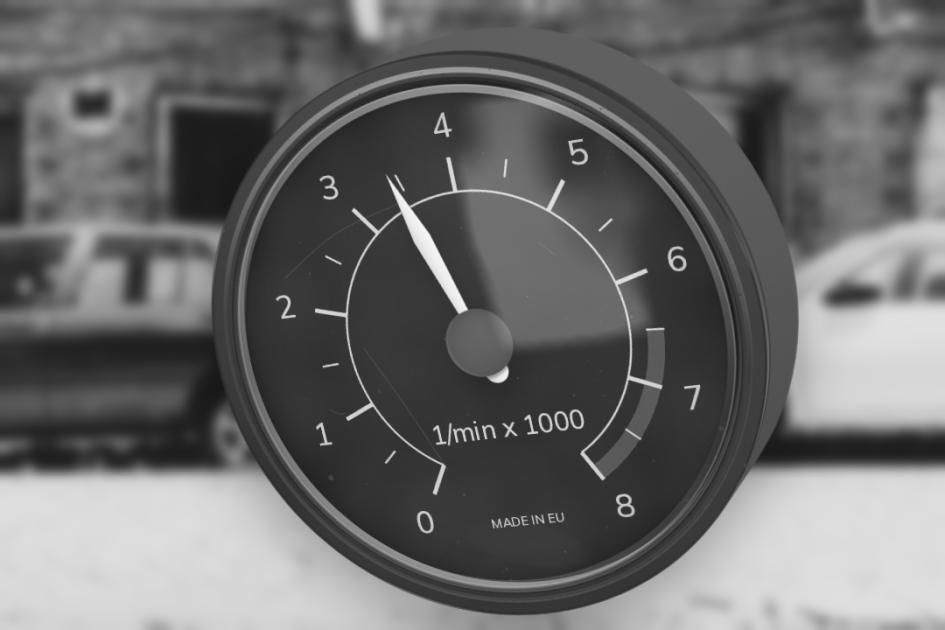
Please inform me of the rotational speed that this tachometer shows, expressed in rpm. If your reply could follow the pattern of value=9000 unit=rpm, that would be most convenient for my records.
value=3500 unit=rpm
